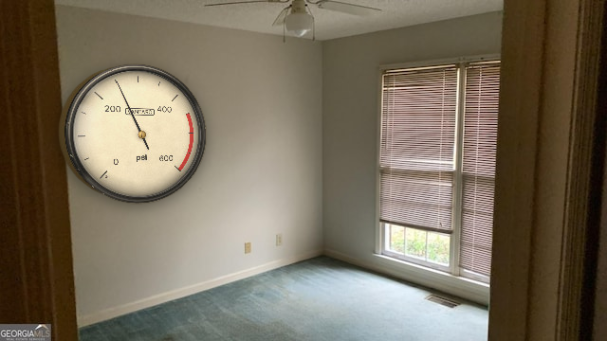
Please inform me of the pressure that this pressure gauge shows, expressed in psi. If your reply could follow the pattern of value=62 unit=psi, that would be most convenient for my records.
value=250 unit=psi
